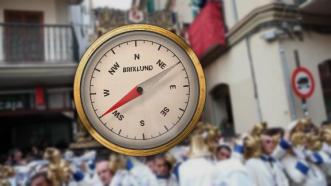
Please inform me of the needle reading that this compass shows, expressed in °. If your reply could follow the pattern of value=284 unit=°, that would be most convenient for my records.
value=240 unit=°
